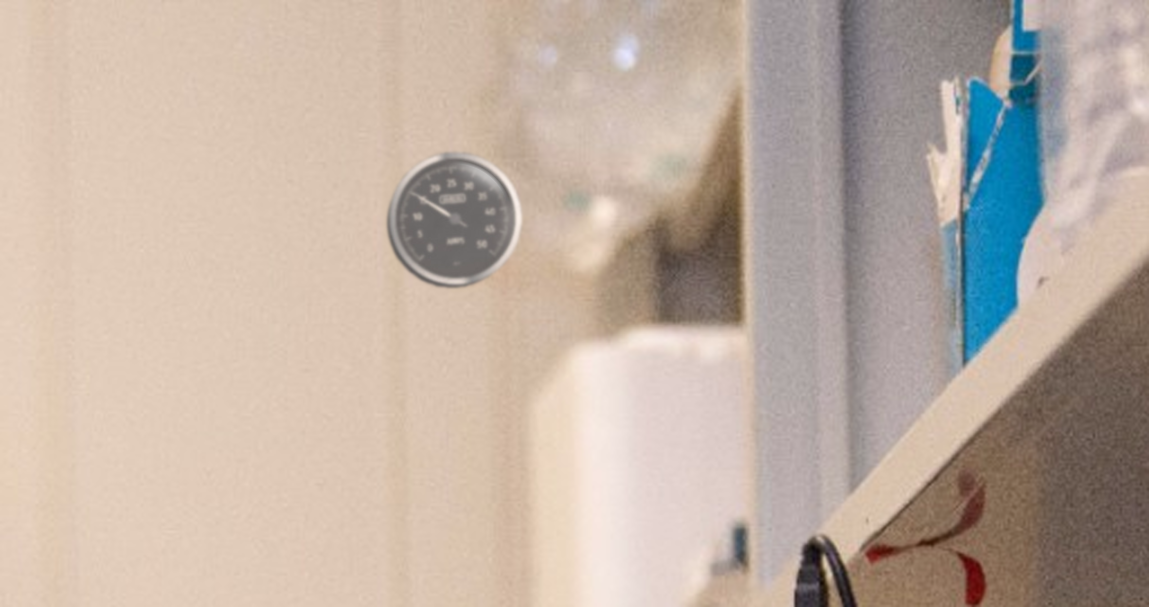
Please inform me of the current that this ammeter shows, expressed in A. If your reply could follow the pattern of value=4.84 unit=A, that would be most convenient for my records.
value=15 unit=A
